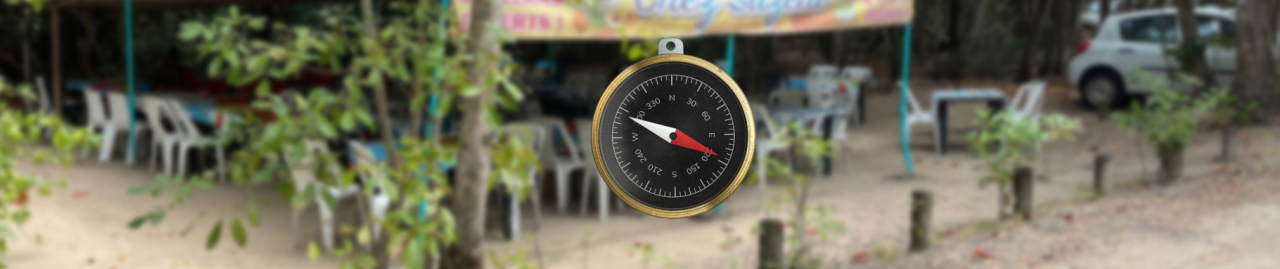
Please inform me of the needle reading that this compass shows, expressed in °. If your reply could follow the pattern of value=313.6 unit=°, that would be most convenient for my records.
value=115 unit=°
